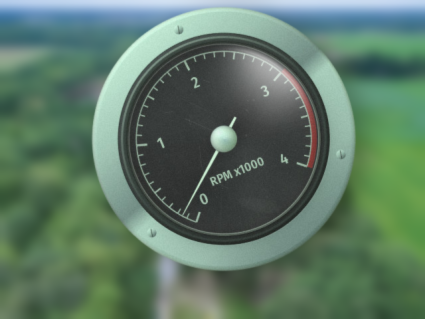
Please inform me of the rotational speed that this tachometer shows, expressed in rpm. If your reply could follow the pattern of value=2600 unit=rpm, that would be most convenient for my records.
value=150 unit=rpm
